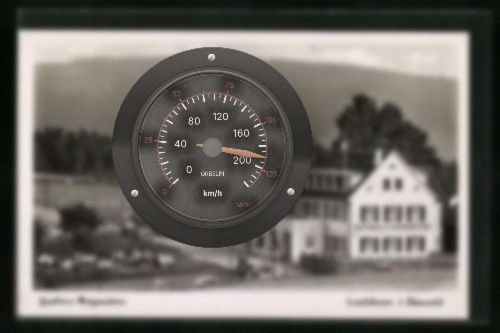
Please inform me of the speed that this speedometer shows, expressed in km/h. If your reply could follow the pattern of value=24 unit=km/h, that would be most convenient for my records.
value=190 unit=km/h
